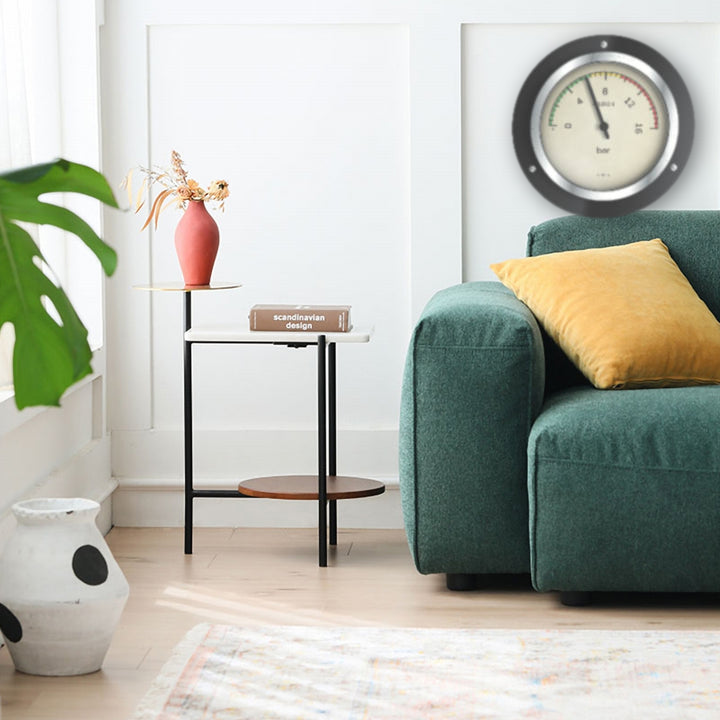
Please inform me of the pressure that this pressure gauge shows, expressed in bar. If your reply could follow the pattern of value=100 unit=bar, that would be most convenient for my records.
value=6 unit=bar
